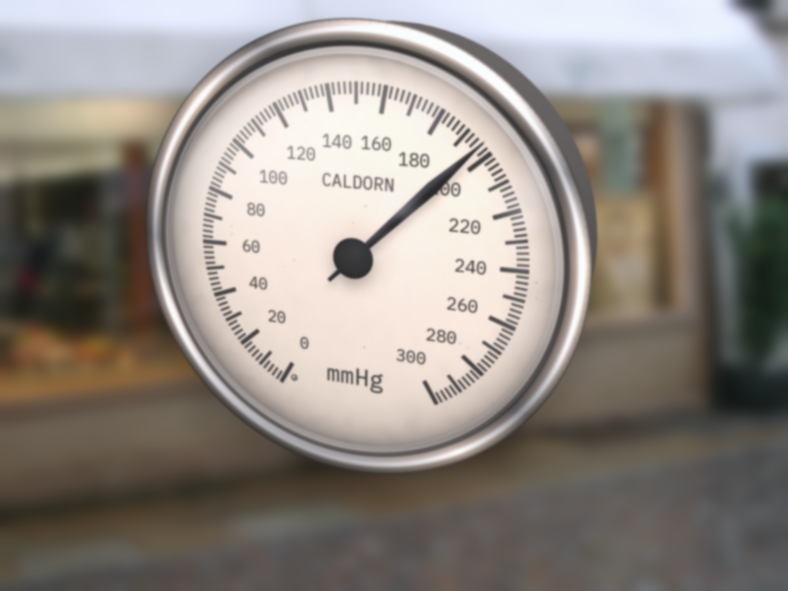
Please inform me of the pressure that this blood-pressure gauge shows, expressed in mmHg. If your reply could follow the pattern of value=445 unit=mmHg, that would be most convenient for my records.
value=196 unit=mmHg
